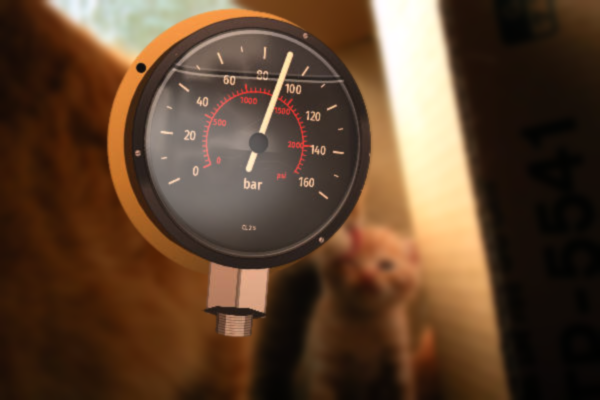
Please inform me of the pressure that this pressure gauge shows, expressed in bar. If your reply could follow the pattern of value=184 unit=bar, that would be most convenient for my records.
value=90 unit=bar
